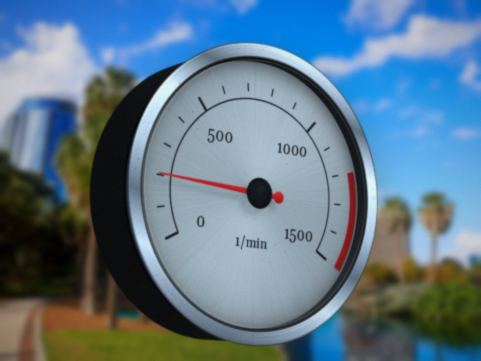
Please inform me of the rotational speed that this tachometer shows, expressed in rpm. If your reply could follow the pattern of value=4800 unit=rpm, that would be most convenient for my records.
value=200 unit=rpm
